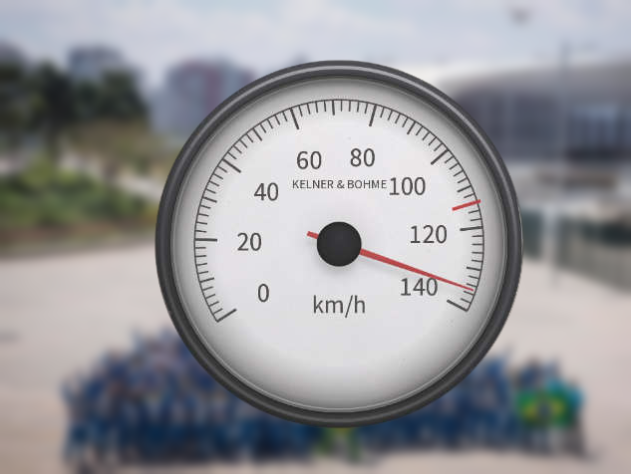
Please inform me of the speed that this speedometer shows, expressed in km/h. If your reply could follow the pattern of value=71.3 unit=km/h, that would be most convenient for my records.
value=135 unit=km/h
